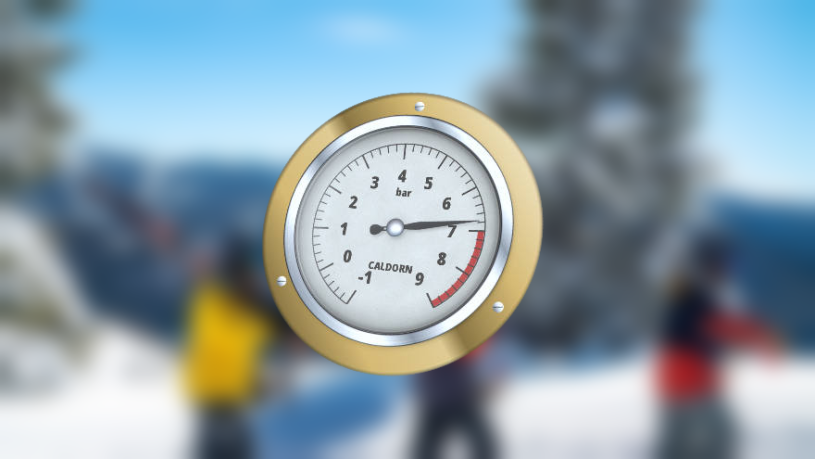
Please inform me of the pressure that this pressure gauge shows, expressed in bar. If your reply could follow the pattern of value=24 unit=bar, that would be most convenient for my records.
value=6.8 unit=bar
